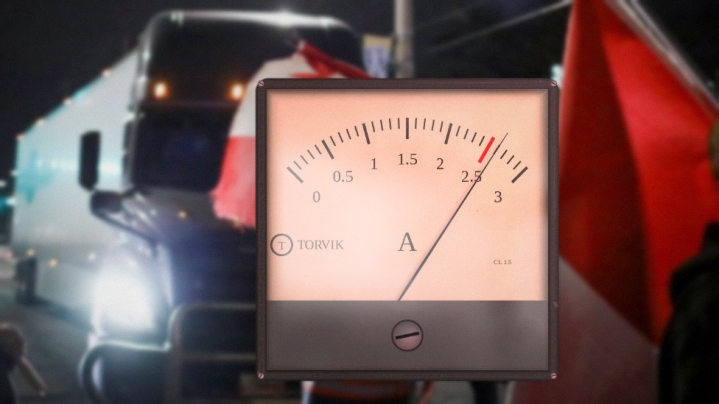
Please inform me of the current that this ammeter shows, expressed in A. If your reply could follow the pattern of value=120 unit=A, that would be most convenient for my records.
value=2.6 unit=A
